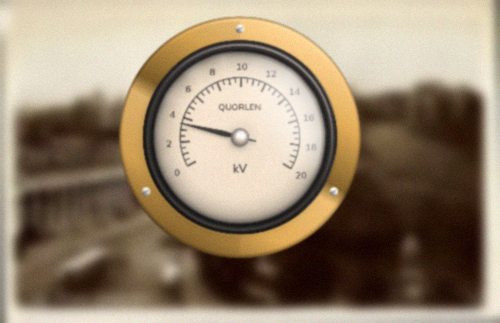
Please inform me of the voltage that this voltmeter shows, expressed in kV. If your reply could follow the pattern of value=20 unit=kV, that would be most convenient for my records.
value=3.5 unit=kV
